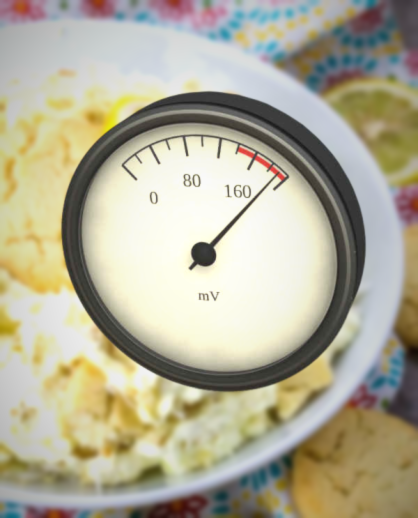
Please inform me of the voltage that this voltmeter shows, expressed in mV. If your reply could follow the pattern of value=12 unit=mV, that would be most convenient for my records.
value=190 unit=mV
